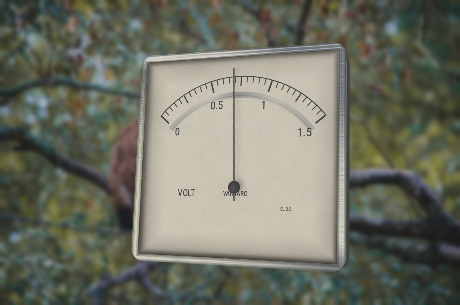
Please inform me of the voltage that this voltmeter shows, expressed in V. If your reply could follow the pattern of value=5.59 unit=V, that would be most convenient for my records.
value=0.7 unit=V
